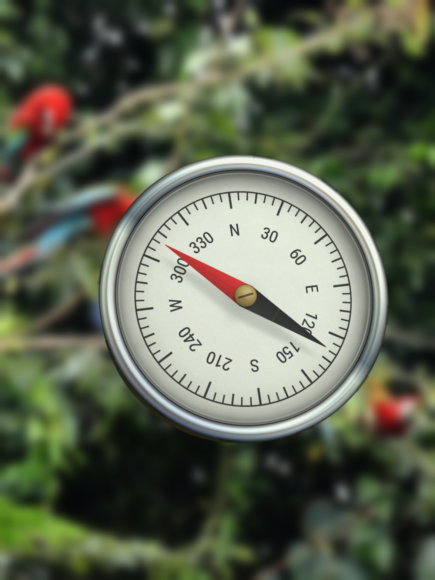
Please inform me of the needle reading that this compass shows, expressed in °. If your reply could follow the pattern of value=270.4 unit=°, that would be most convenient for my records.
value=310 unit=°
